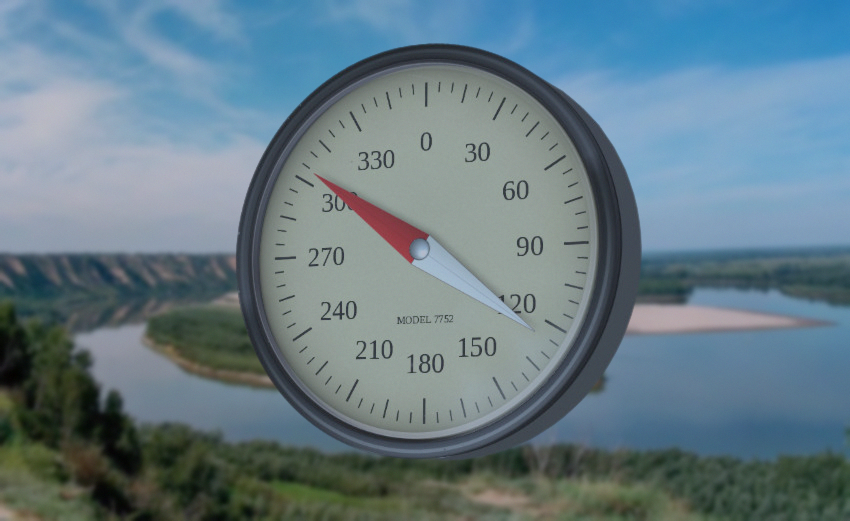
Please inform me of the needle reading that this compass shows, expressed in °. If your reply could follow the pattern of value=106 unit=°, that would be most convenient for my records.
value=305 unit=°
